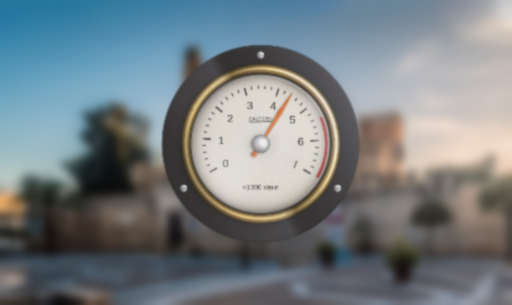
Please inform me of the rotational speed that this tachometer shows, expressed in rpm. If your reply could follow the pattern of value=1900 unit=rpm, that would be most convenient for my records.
value=4400 unit=rpm
